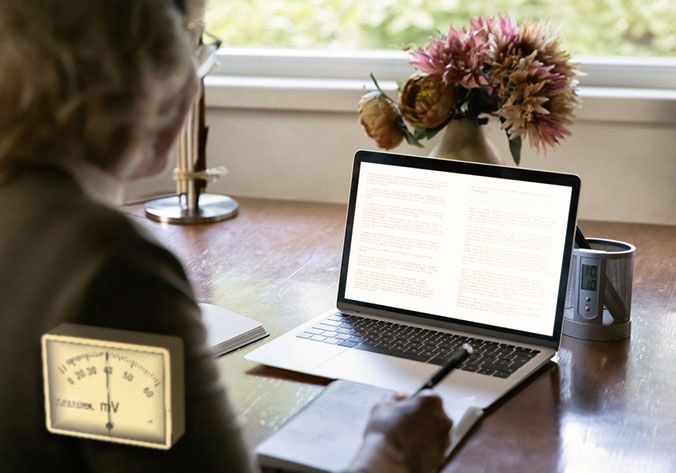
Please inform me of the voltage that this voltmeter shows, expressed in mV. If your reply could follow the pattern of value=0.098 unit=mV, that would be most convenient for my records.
value=40 unit=mV
